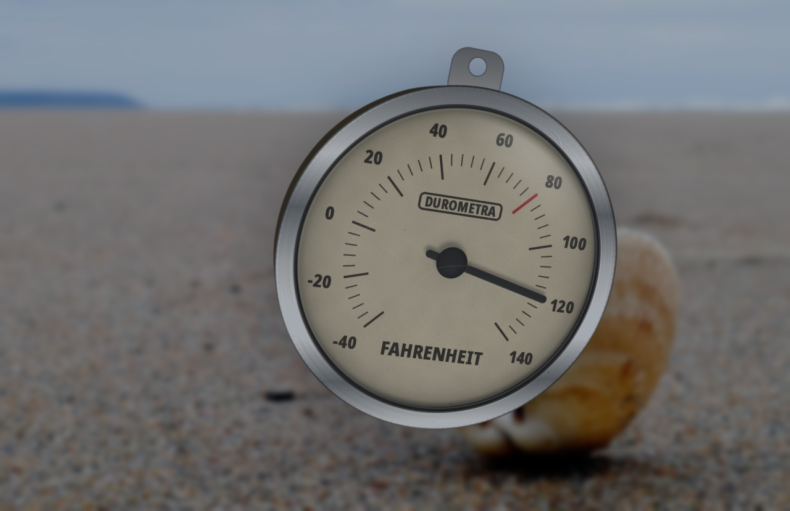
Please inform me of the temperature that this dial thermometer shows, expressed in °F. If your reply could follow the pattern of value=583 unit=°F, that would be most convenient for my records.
value=120 unit=°F
